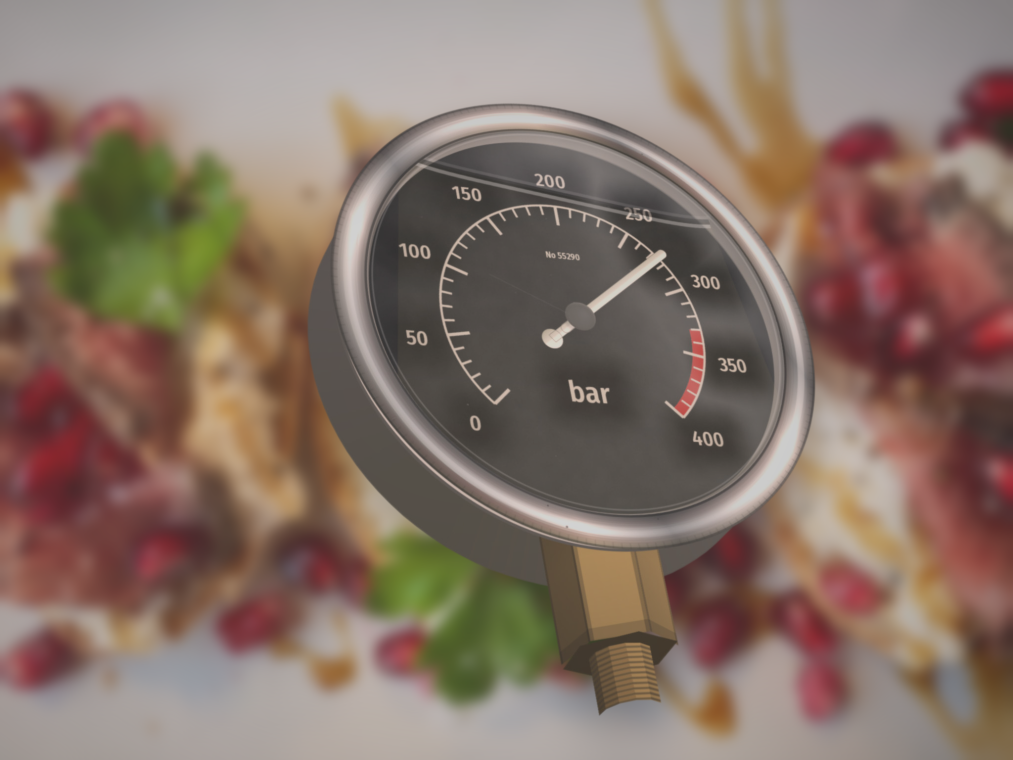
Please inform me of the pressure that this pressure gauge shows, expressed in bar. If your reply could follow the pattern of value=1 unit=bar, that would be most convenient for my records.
value=275 unit=bar
